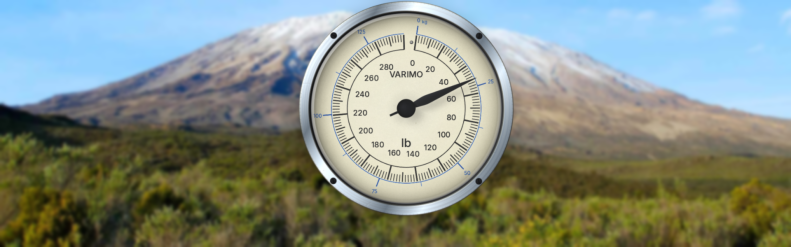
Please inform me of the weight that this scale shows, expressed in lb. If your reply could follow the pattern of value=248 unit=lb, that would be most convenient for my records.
value=50 unit=lb
